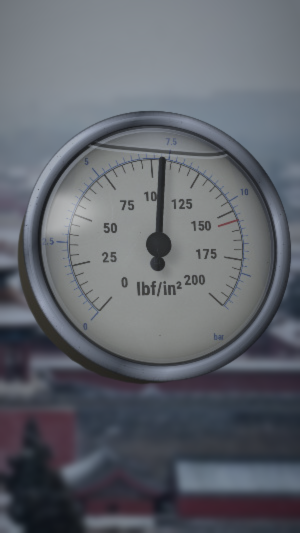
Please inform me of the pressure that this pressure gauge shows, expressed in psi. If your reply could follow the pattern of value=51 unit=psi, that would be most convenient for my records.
value=105 unit=psi
